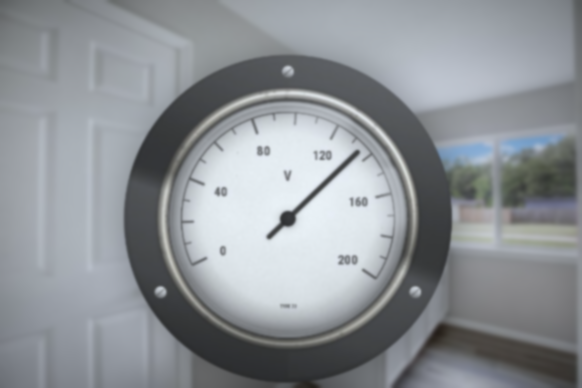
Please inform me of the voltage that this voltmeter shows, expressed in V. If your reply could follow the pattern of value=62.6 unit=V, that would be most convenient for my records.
value=135 unit=V
